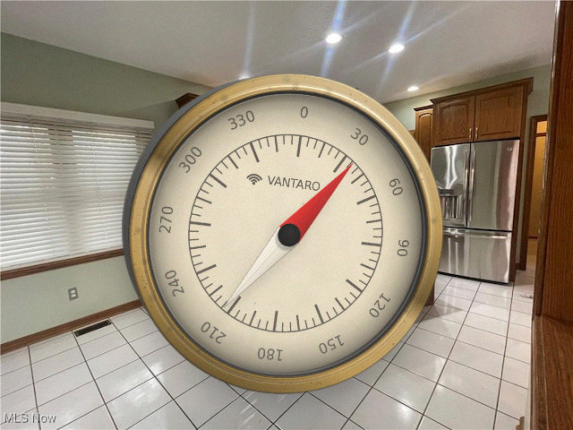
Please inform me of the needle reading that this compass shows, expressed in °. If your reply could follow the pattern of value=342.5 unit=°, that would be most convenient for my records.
value=35 unit=°
